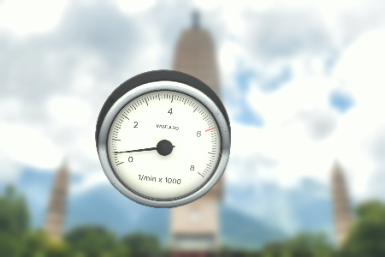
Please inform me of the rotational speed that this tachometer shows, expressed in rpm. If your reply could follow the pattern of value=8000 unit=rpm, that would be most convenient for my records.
value=500 unit=rpm
